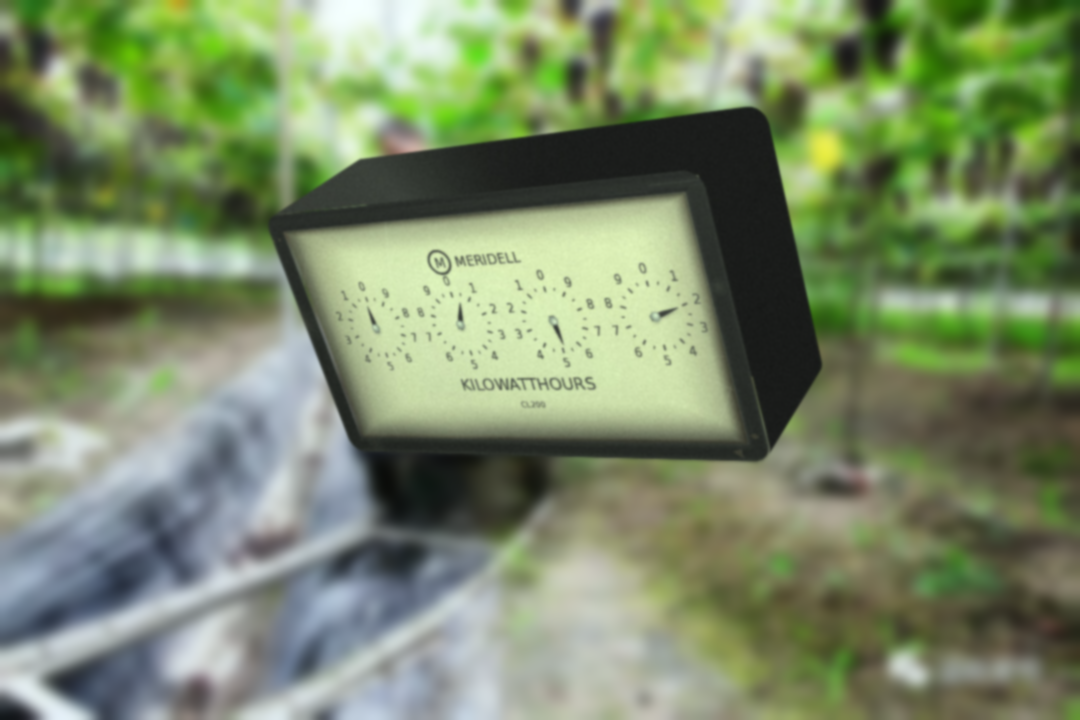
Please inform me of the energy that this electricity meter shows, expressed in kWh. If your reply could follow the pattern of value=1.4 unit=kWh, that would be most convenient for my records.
value=52 unit=kWh
